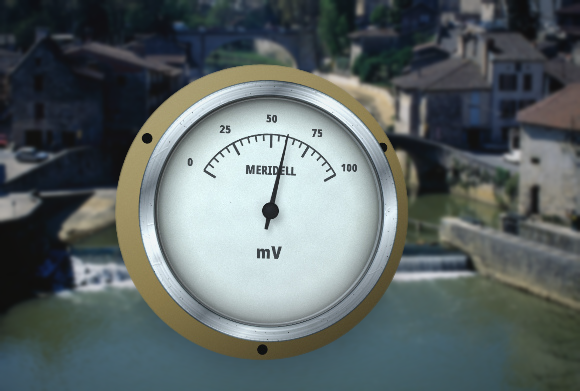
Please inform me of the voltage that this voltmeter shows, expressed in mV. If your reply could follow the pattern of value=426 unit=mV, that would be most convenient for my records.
value=60 unit=mV
